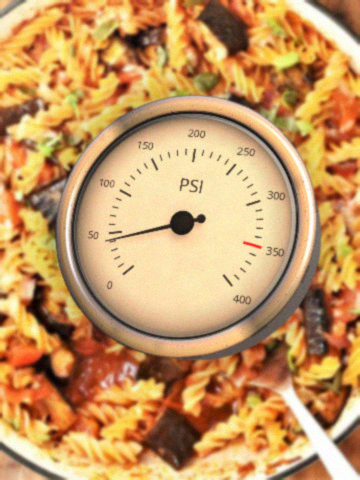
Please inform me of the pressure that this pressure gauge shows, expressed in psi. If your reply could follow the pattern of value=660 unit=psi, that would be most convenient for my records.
value=40 unit=psi
